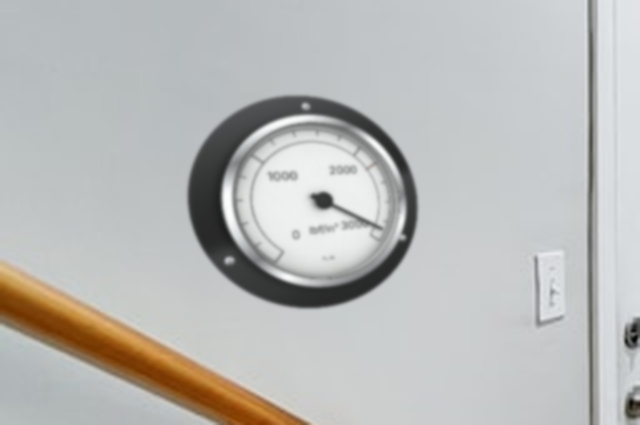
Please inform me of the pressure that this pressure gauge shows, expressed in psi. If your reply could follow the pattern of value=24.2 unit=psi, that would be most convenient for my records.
value=2900 unit=psi
